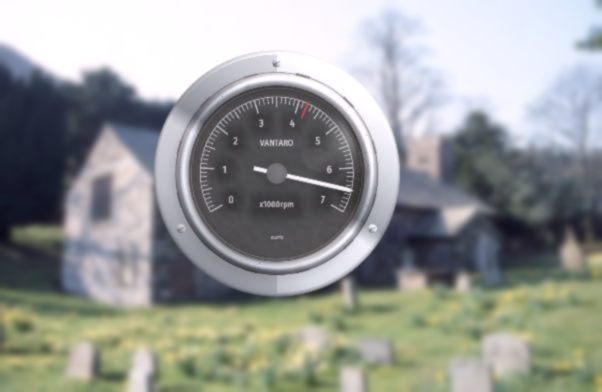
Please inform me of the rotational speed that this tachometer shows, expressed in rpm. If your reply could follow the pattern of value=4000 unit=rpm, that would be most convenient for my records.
value=6500 unit=rpm
